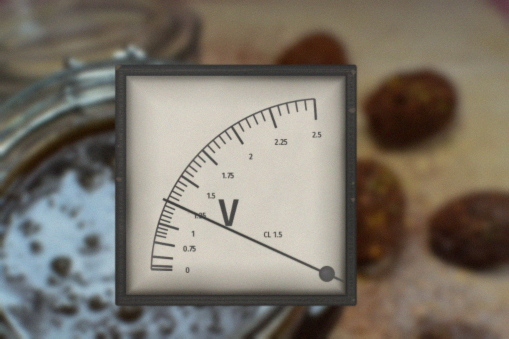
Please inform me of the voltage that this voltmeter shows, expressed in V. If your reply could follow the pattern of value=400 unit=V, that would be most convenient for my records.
value=1.25 unit=V
